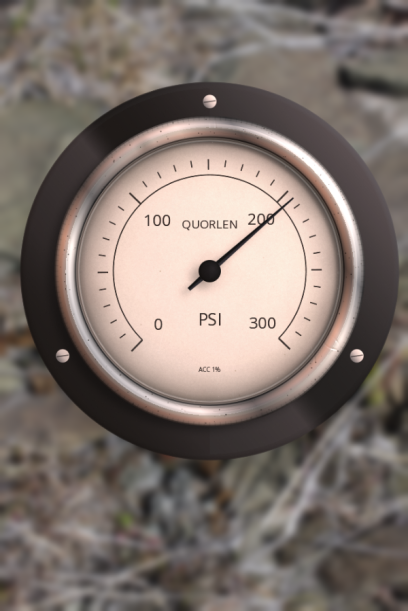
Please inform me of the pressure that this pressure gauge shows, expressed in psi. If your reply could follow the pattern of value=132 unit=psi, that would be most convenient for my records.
value=205 unit=psi
